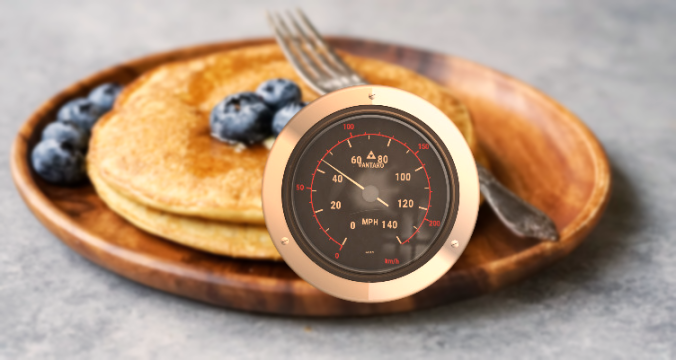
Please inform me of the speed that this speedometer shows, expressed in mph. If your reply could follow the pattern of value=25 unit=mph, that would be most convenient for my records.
value=45 unit=mph
